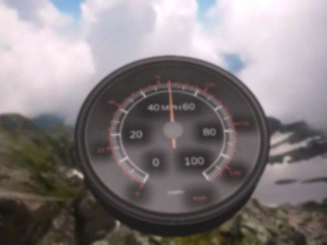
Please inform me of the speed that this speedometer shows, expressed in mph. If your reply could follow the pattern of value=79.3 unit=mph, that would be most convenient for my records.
value=50 unit=mph
